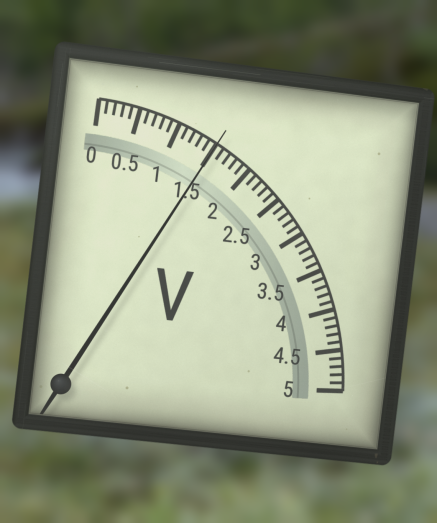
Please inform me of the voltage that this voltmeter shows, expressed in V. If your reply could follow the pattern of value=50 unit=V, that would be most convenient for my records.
value=1.5 unit=V
